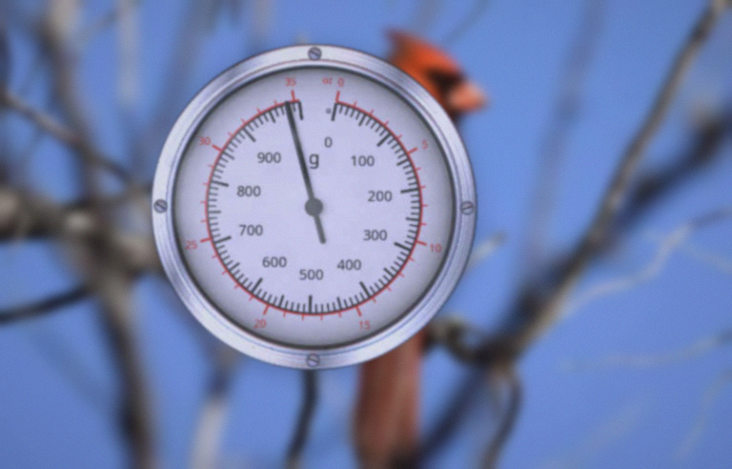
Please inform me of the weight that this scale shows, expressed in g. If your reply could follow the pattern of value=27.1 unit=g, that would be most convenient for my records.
value=980 unit=g
